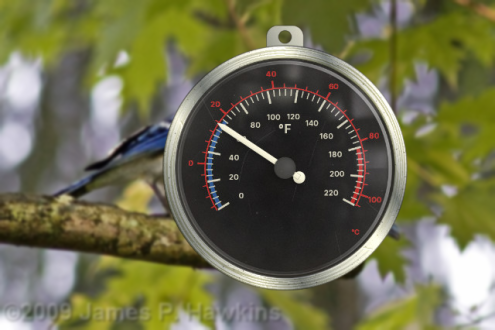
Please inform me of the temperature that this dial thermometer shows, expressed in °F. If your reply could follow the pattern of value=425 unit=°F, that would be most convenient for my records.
value=60 unit=°F
